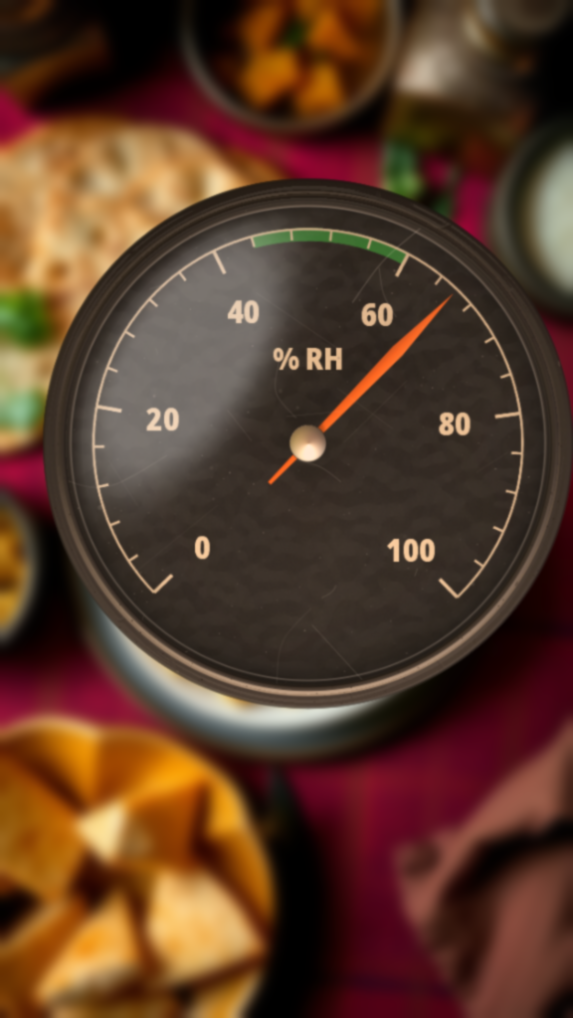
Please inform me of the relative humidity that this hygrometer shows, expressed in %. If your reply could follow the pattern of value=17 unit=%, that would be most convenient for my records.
value=66 unit=%
